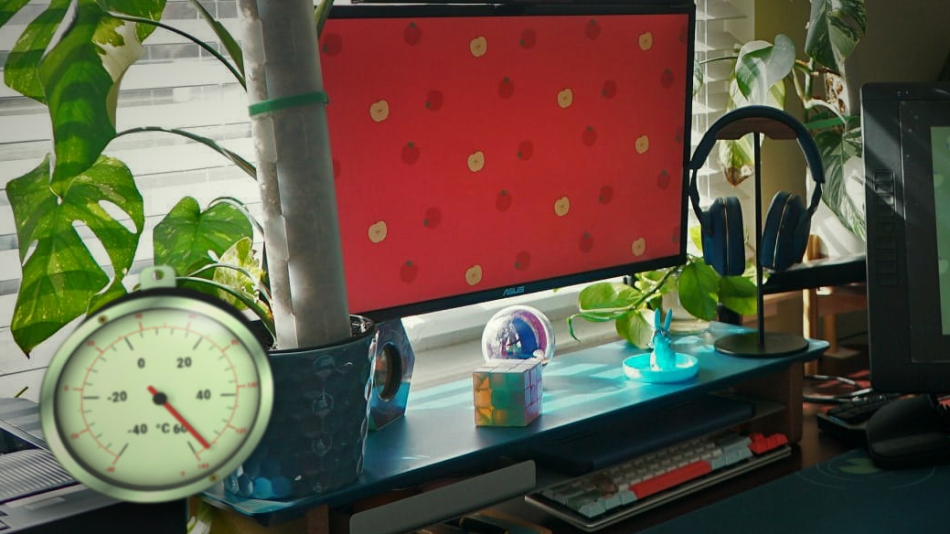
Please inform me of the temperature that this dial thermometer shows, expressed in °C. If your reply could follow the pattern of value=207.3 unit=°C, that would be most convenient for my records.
value=56 unit=°C
